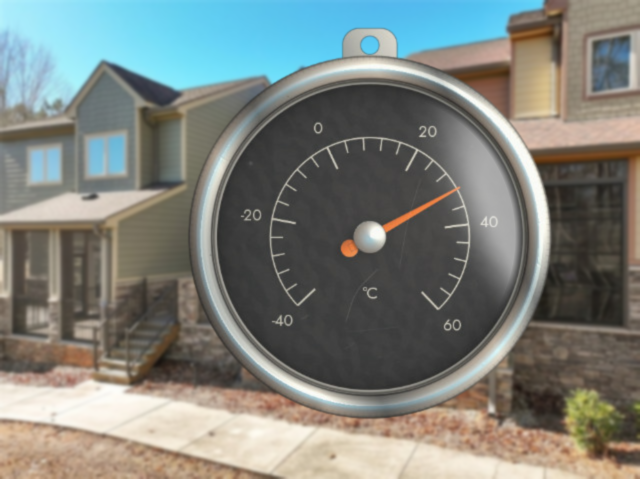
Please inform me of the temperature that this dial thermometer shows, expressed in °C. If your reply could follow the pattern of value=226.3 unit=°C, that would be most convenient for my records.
value=32 unit=°C
